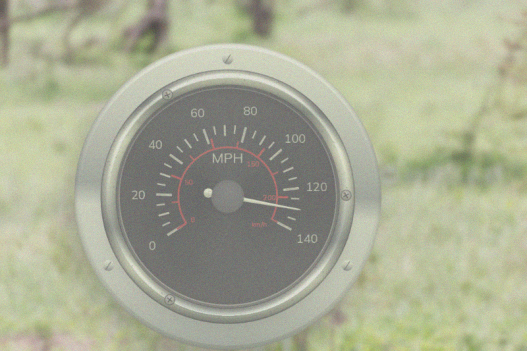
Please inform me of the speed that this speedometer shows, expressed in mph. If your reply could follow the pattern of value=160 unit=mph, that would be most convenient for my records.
value=130 unit=mph
